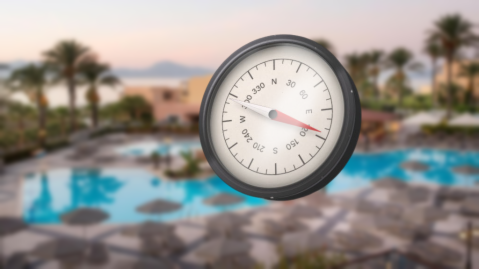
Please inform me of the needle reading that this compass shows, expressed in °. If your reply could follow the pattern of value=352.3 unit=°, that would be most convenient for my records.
value=115 unit=°
